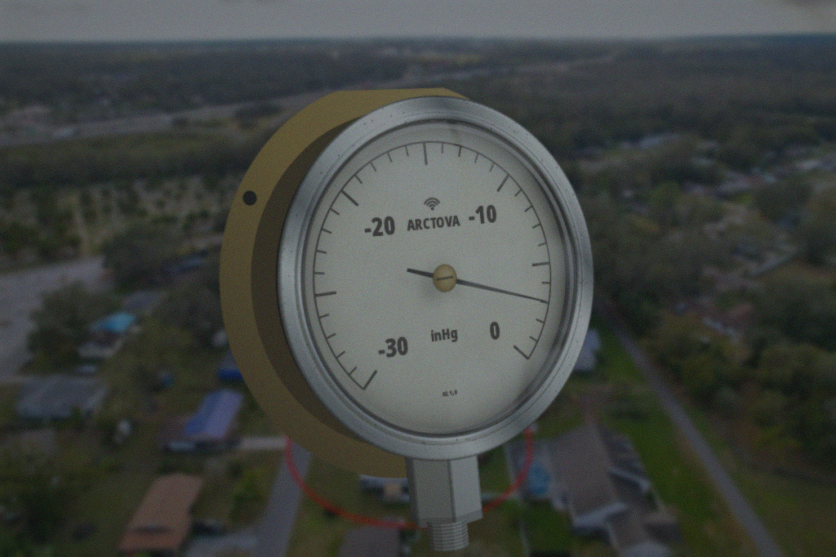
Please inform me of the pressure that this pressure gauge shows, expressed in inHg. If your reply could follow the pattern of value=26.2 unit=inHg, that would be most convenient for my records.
value=-3 unit=inHg
